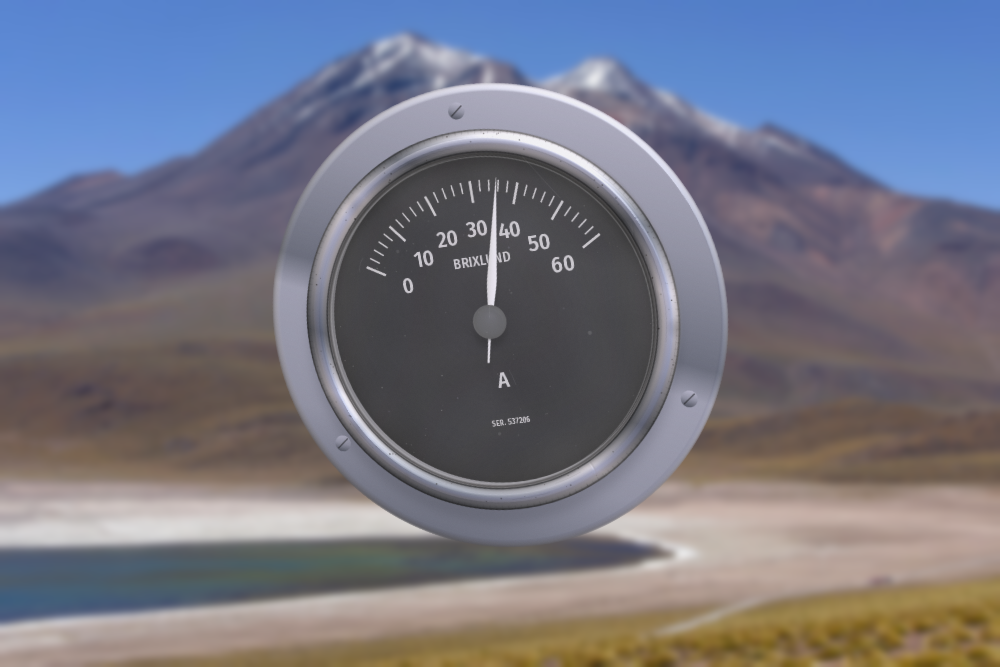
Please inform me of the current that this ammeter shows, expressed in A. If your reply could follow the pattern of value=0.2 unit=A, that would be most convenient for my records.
value=36 unit=A
